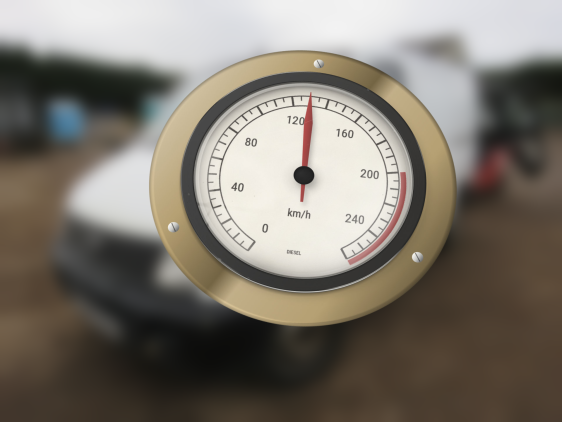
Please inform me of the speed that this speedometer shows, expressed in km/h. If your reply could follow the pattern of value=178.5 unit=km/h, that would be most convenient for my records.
value=130 unit=km/h
